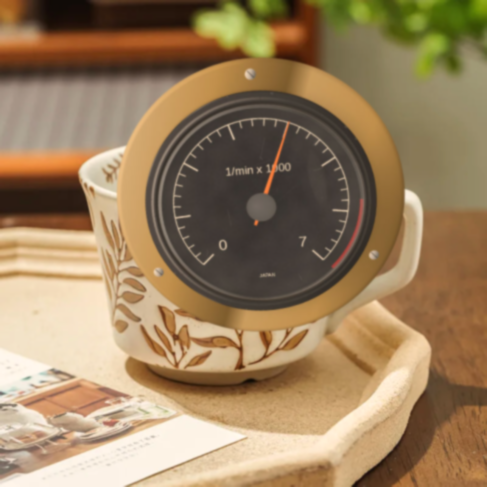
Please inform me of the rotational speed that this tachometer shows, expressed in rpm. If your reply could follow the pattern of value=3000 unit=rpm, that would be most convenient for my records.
value=4000 unit=rpm
